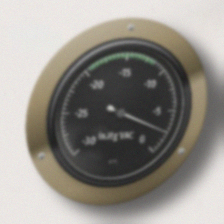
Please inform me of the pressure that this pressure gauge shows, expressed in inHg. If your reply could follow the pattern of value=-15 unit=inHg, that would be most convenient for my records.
value=-2.5 unit=inHg
